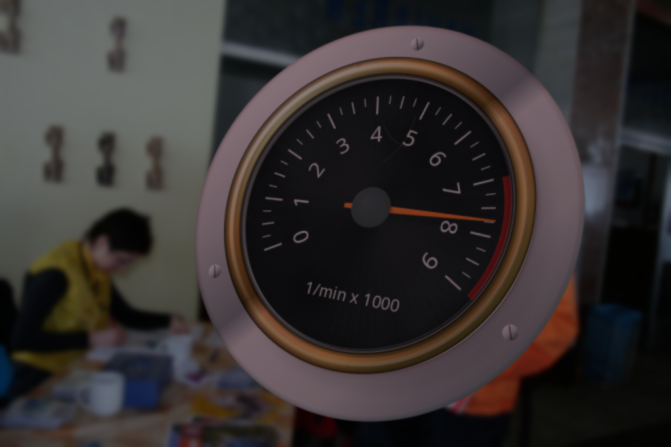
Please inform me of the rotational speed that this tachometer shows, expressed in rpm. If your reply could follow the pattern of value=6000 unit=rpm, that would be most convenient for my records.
value=7750 unit=rpm
